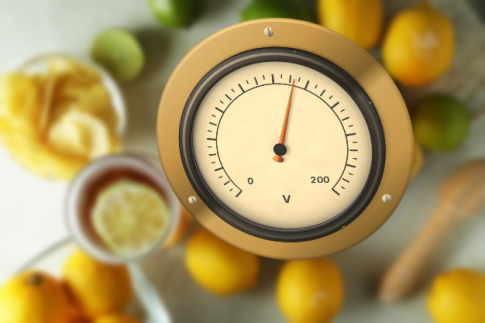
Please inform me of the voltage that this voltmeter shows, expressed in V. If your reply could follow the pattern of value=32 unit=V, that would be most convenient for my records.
value=112.5 unit=V
